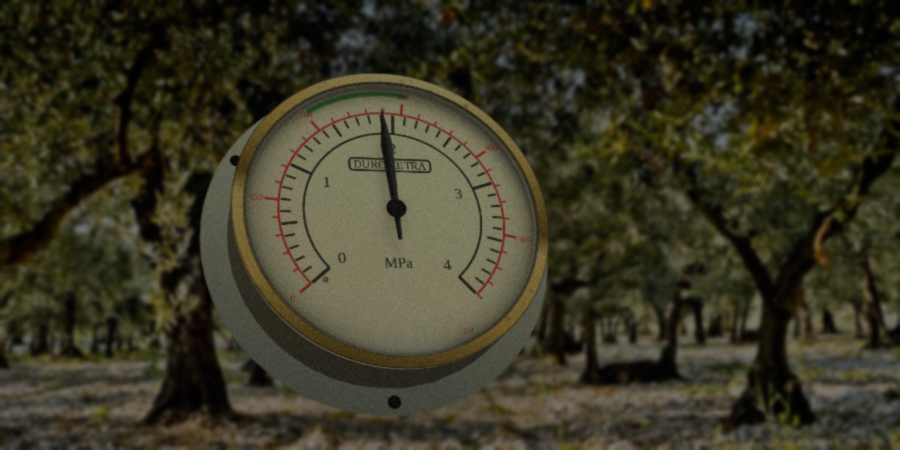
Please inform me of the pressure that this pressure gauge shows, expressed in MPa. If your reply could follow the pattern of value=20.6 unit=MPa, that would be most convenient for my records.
value=1.9 unit=MPa
